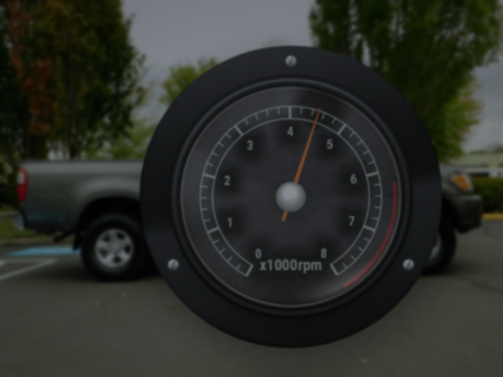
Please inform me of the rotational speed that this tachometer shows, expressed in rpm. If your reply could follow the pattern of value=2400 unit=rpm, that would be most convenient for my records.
value=4500 unit=rpm
